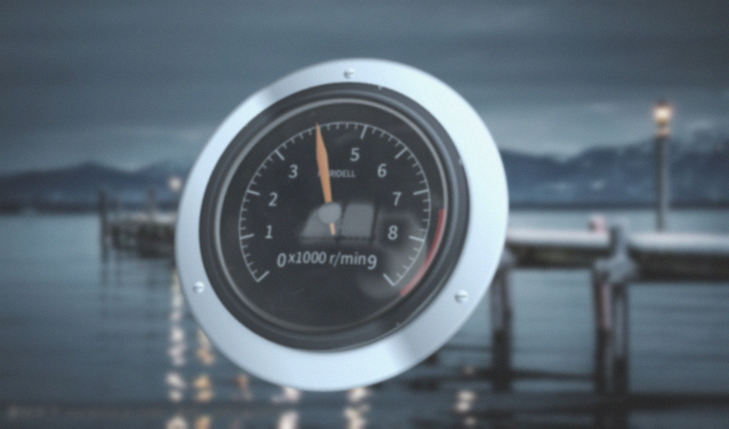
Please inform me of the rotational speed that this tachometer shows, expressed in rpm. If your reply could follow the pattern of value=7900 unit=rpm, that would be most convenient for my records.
value=4000 unit=rpm
